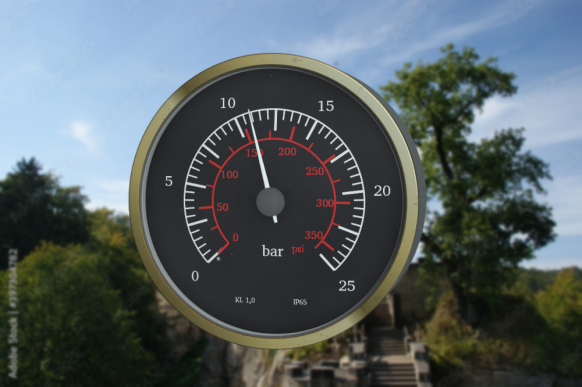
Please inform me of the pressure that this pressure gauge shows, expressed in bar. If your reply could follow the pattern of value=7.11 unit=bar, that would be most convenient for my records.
value=11 unit=bar
